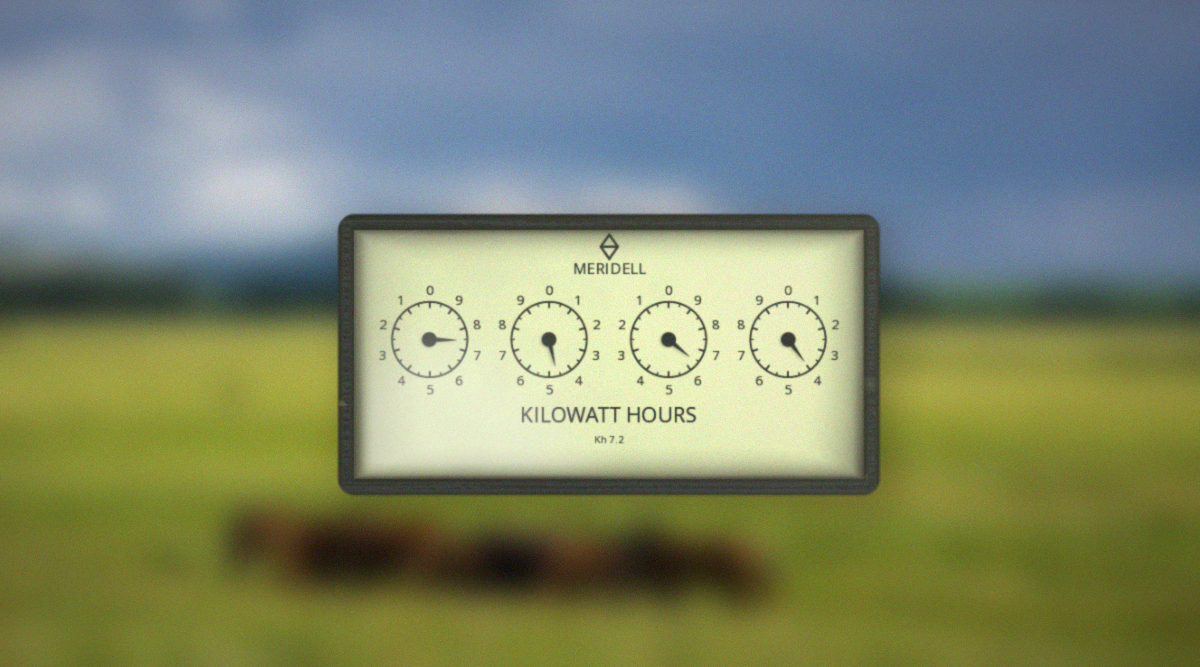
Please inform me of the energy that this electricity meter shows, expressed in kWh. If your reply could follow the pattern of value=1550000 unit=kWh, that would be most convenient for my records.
value=7464 unit=kWh
